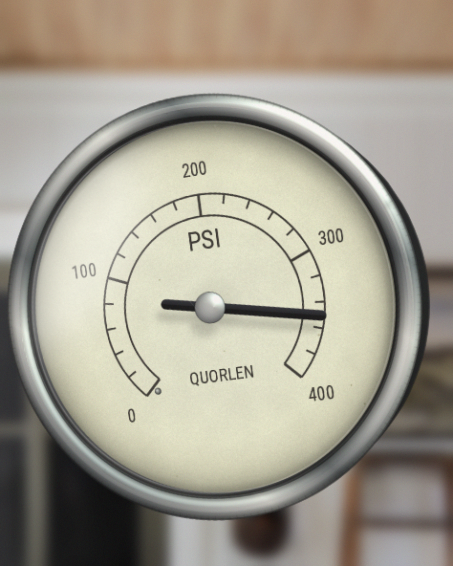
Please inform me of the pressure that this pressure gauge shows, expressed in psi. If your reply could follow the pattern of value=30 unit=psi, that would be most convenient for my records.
value=350 unit=psi
